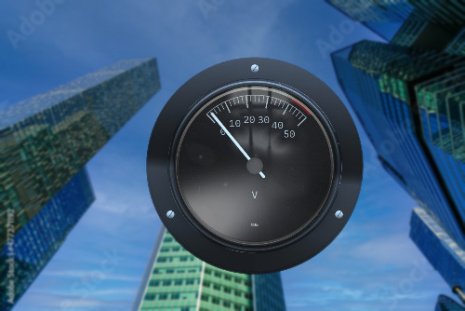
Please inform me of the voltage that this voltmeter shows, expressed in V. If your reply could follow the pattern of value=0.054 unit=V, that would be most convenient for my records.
value=2 unit=V
